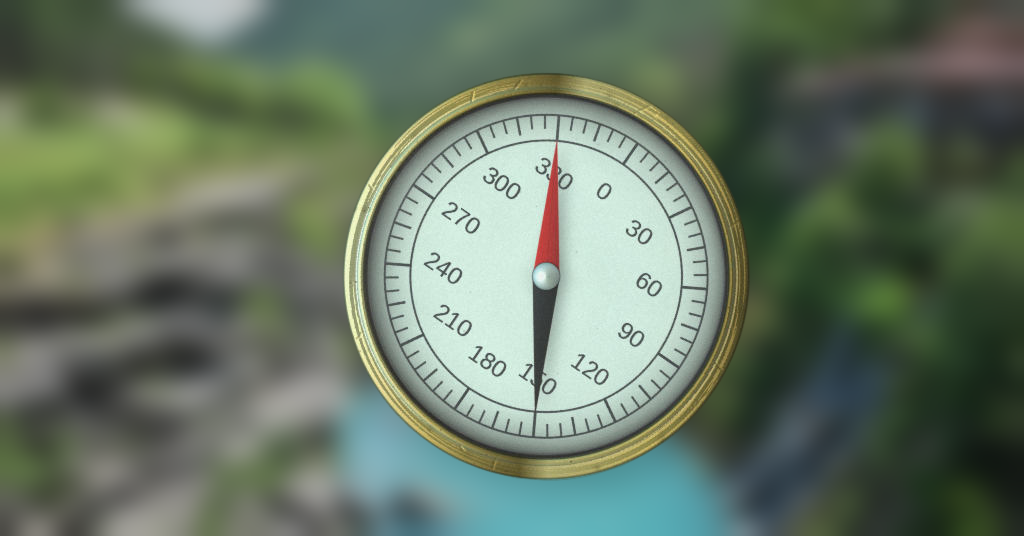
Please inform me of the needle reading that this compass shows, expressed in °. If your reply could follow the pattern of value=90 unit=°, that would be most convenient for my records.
value=330 unit=°
